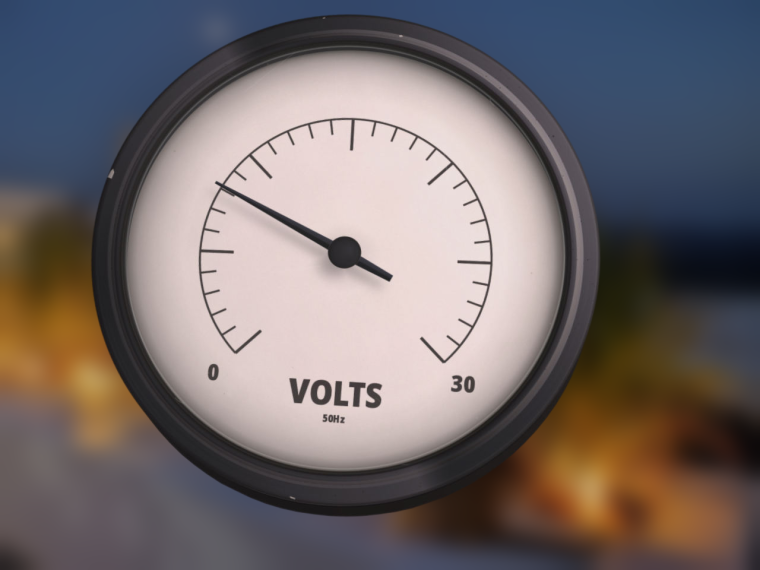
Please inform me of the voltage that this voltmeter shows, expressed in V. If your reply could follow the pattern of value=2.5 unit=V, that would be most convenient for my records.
value=8 unit=V
